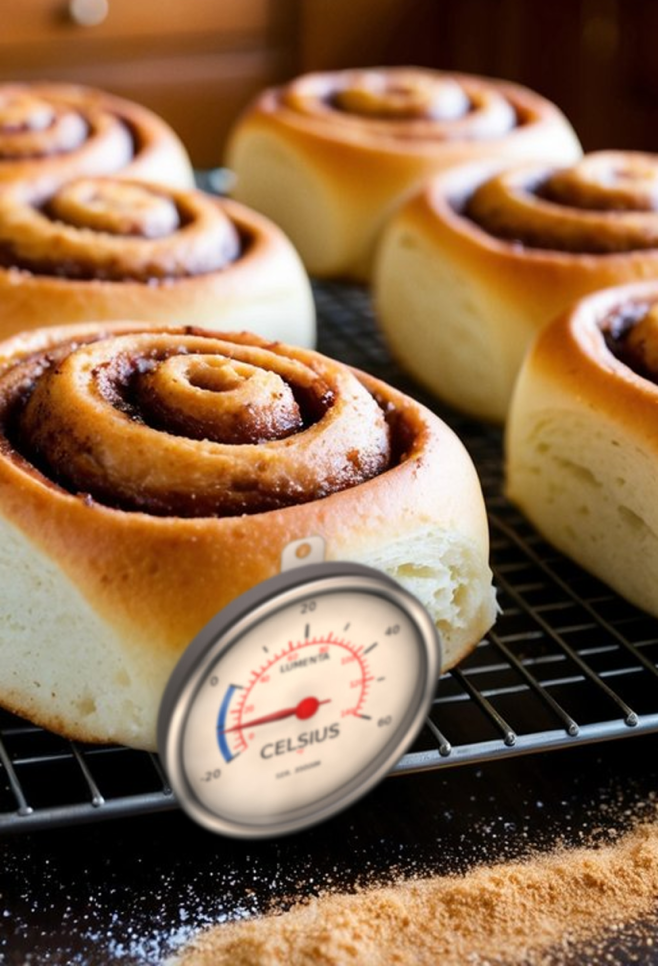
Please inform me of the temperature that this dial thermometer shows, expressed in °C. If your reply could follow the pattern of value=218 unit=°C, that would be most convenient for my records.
value=-10 unit=°C
